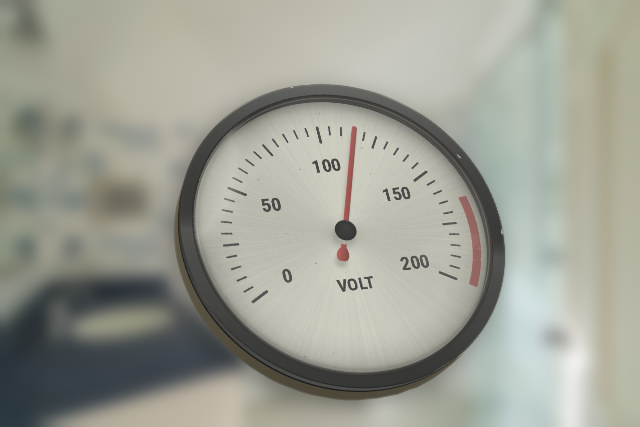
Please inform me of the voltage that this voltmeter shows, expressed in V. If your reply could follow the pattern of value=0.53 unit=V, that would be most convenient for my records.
value=115 unit=V
